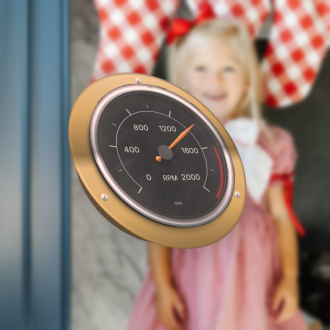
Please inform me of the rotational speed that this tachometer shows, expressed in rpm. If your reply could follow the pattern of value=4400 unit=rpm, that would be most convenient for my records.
value=1400 unit=rpm
